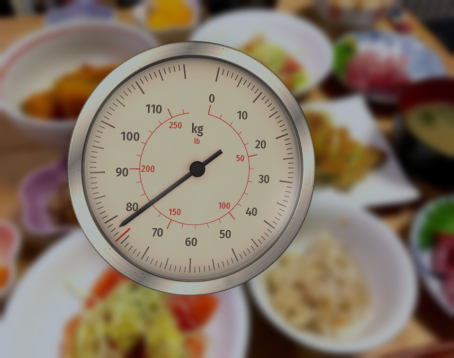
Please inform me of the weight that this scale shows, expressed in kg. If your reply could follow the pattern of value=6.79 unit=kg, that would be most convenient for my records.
value=78 unit=kg
